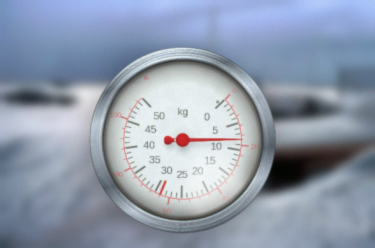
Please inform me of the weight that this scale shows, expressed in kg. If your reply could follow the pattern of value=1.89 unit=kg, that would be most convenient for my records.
value=8 unit=kg
